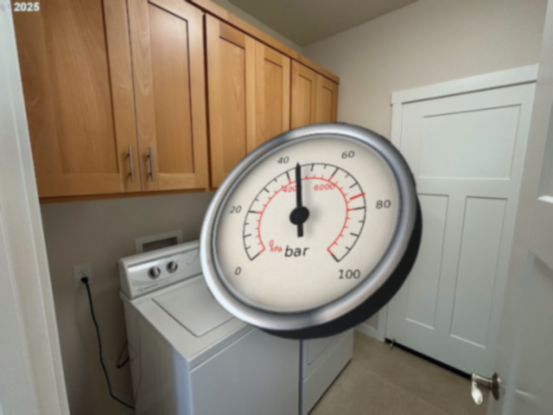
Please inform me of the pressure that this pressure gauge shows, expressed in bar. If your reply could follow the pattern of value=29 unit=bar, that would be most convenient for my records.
value=45 unit=bar
